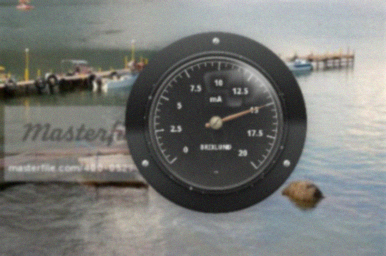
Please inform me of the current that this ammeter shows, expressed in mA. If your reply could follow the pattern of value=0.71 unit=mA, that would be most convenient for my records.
value=15 unit=mA
